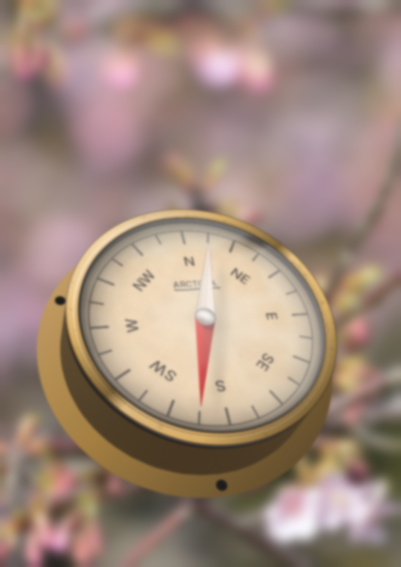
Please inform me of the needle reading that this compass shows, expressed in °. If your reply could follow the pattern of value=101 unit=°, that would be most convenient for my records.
value=195 unit=°
